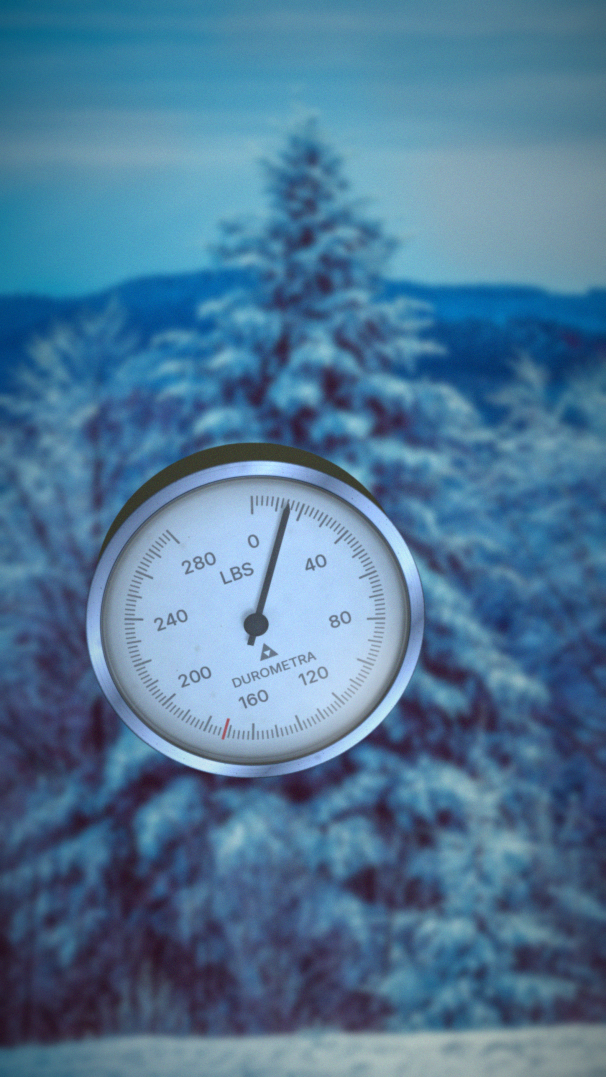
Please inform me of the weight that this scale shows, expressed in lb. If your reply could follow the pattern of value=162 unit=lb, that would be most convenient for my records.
value=14 unit=lb
